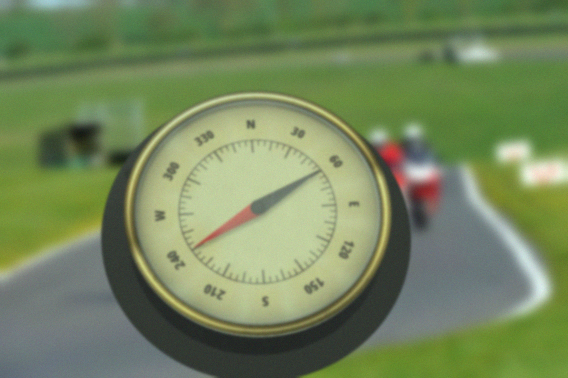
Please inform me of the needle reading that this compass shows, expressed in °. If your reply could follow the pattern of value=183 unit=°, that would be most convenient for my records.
value=240 unit=°
